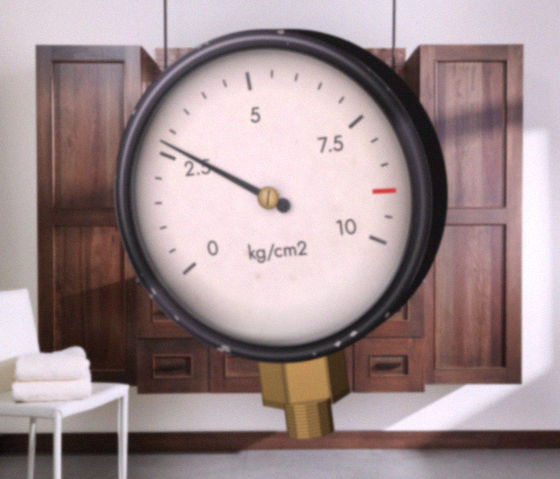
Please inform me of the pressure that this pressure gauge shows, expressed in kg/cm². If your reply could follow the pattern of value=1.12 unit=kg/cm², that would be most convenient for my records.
value=2.75 unit=kg/cm²
